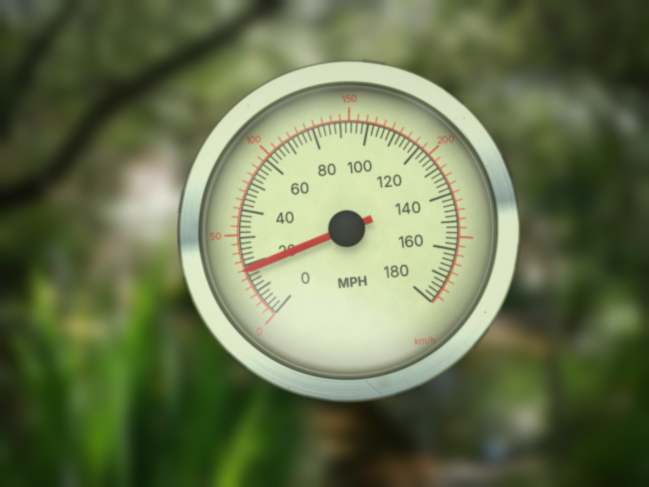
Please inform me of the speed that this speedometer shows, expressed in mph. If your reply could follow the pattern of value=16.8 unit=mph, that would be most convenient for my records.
value=18 unit=mph
